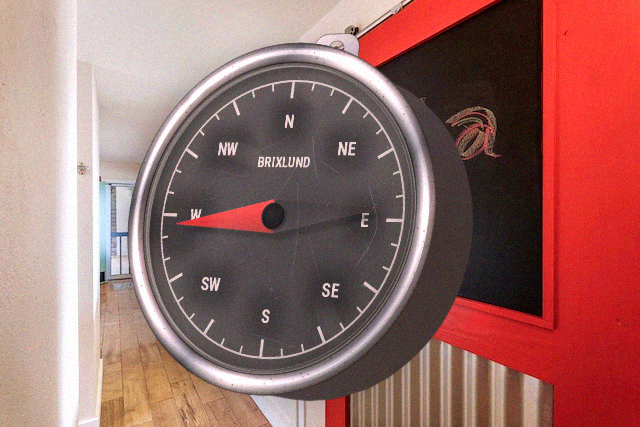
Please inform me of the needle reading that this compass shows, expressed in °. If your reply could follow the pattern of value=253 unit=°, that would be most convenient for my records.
value=265 unit=°
